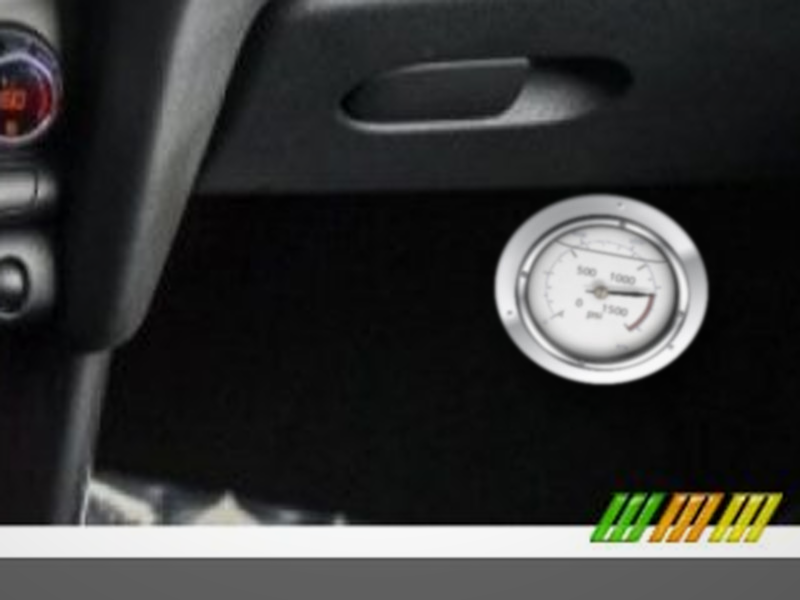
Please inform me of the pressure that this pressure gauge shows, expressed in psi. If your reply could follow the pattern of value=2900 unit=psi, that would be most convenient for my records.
value=1200 unit=psi
